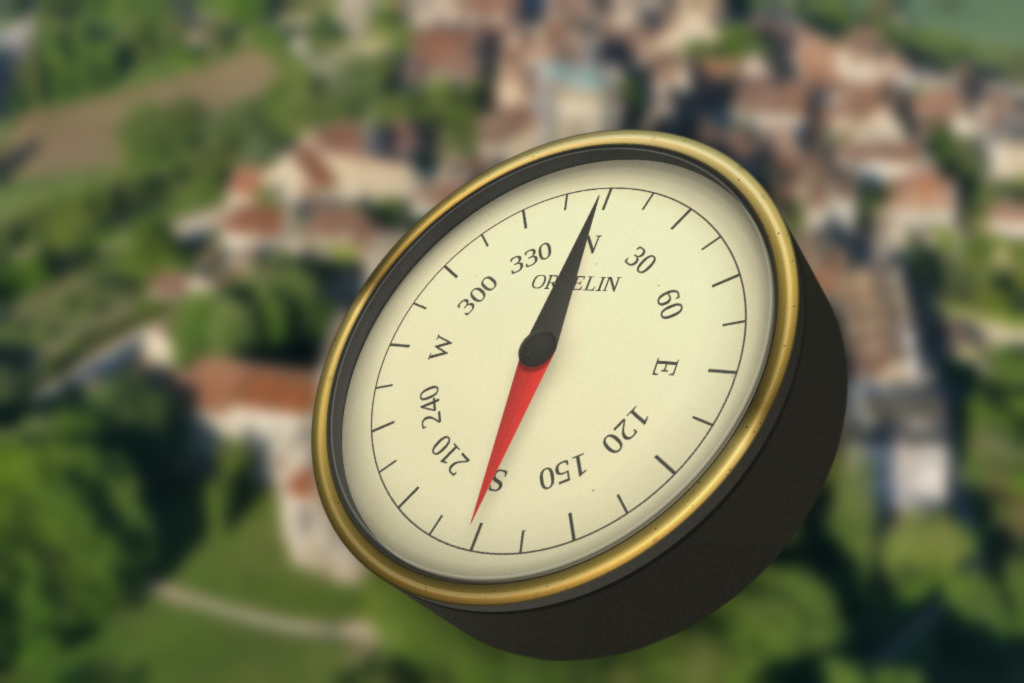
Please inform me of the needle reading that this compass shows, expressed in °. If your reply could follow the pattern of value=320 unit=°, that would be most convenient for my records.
value=180 unit=°
